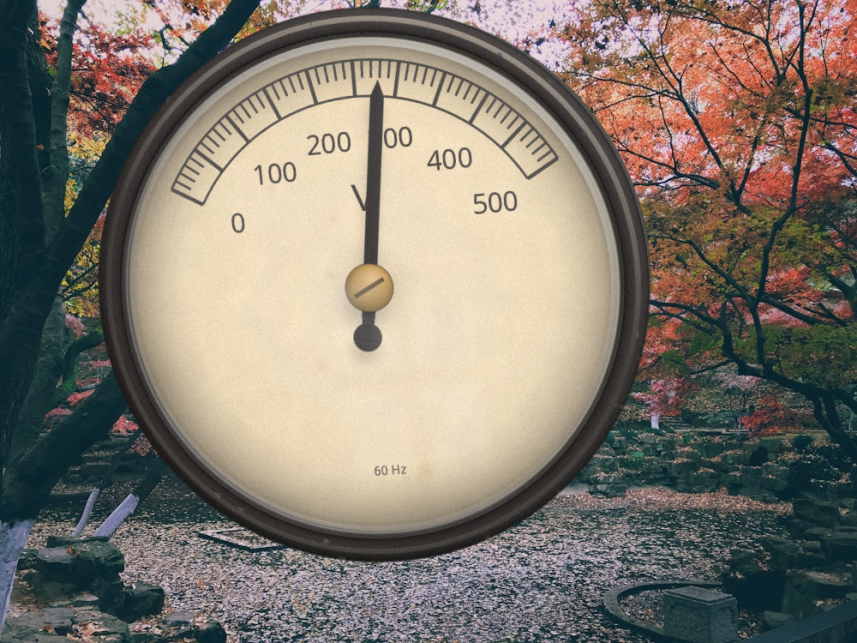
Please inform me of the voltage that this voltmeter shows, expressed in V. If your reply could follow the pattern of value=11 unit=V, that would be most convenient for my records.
value=280 unit=V
